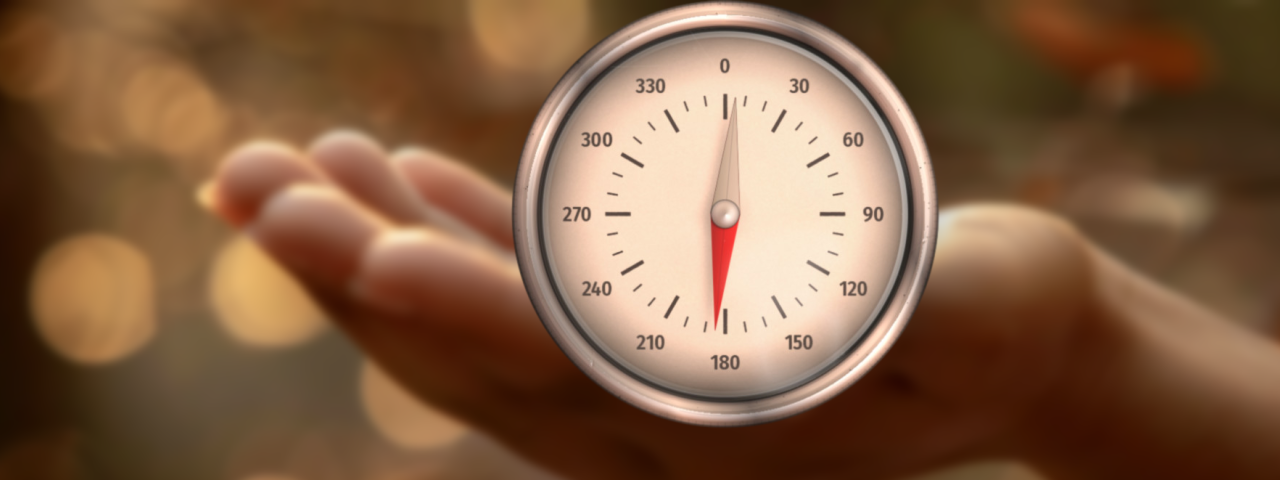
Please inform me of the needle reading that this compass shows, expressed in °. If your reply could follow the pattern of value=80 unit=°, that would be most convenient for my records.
value=185 unit=°
